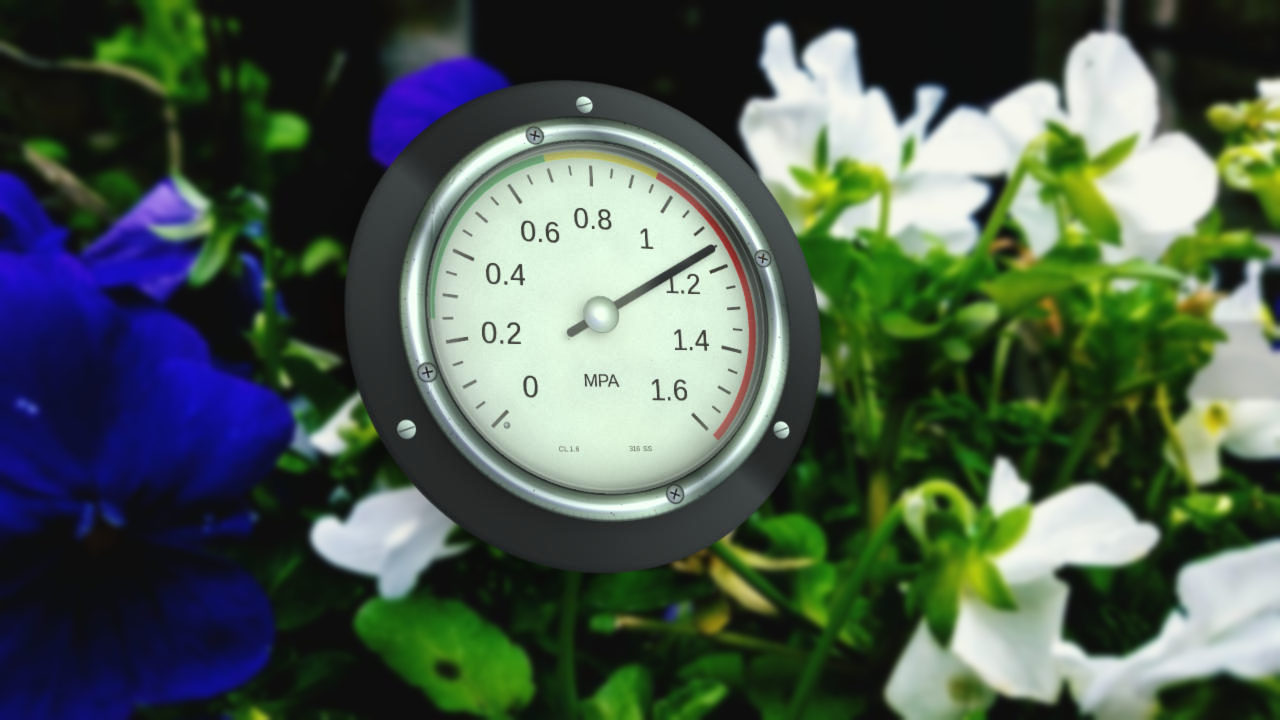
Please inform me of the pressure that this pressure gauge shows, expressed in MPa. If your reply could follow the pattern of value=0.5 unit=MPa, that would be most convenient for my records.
value=1.15 unit=MPa
